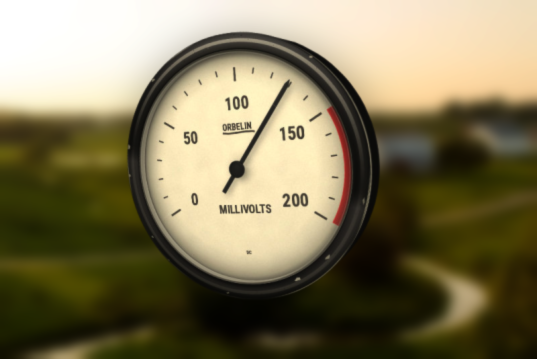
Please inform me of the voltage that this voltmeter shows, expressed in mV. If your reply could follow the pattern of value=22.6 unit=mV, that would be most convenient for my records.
value=130 unit=mV
